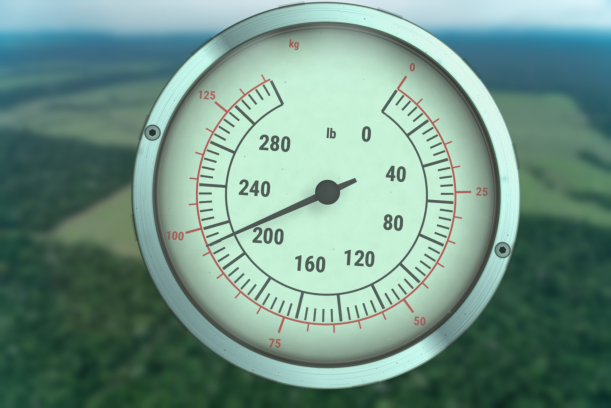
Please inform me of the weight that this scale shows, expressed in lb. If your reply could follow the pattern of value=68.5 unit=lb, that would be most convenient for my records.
value=212 unit=lb
